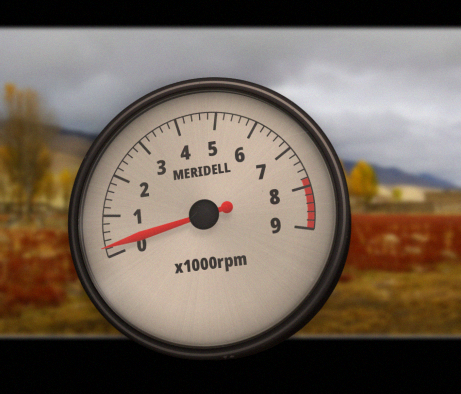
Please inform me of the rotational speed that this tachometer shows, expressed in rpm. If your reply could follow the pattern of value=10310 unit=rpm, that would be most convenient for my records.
value=200 unit=rpm
